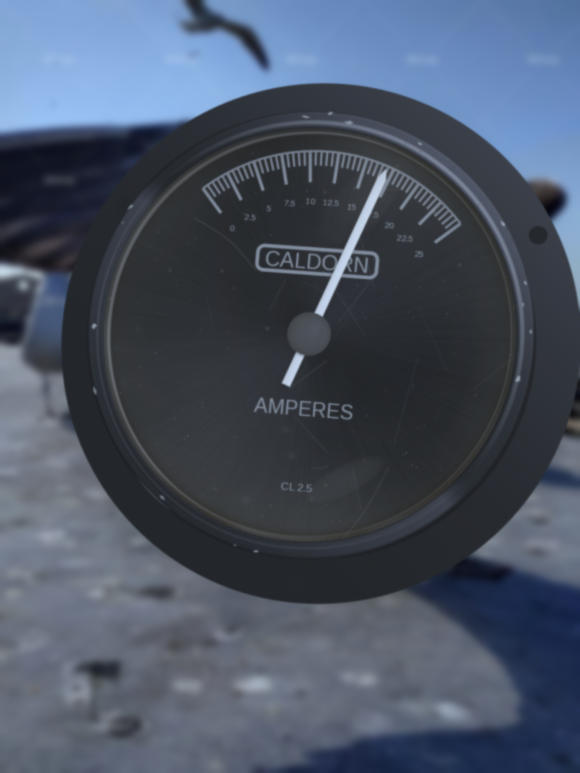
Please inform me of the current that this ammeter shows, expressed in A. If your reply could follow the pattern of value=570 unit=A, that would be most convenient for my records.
value=17 unit=A
